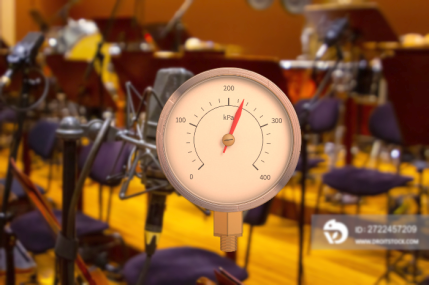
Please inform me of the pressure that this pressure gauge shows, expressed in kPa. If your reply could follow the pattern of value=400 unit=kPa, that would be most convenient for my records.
value=230 unit=kPa
